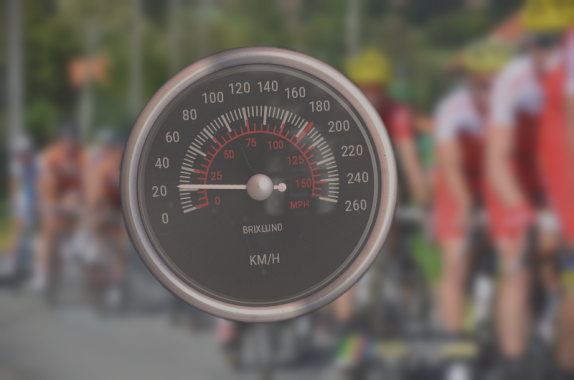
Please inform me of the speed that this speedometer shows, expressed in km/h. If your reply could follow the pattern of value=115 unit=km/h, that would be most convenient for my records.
value=24 unit=km/h
